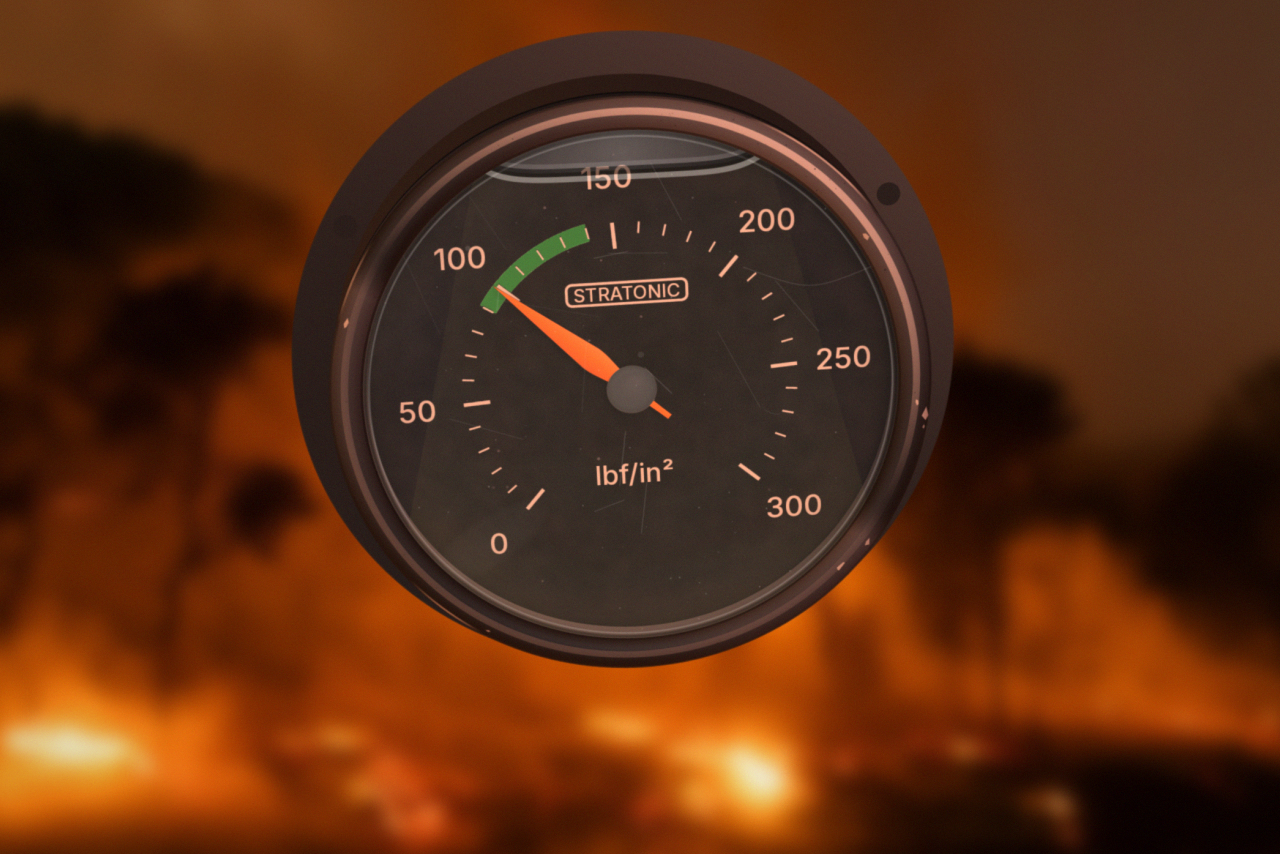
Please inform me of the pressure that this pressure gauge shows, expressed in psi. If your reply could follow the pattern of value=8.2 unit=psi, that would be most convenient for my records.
value=100 unit=psi
